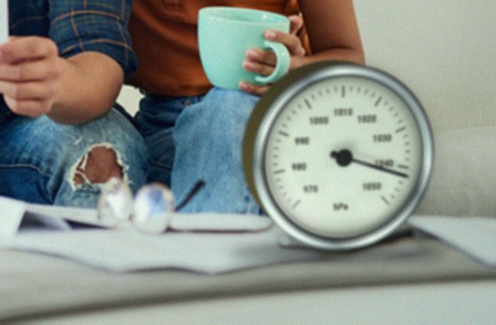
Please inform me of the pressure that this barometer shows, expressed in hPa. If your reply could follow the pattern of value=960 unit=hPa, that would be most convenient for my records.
value=1042 unit=hPa
